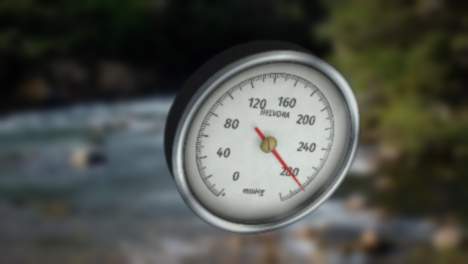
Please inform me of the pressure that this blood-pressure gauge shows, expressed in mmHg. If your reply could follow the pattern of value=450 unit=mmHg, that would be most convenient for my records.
value=280 unit=mmHg
